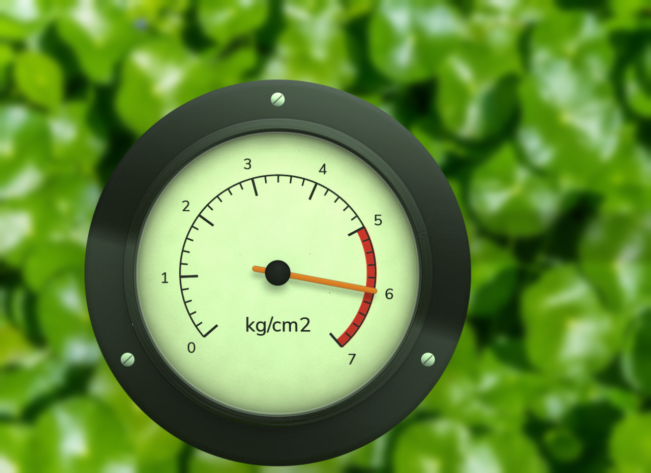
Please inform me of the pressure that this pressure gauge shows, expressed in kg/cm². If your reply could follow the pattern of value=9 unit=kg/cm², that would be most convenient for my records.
value=6 unit=kg/cm²
